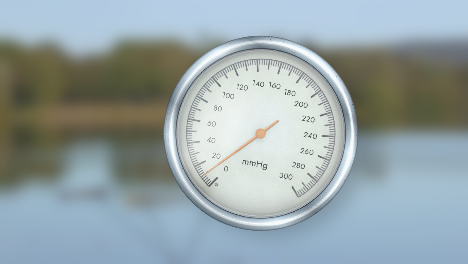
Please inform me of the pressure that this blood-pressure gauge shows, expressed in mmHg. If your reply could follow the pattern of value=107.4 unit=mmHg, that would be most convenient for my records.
value=10 unit=mmHg
